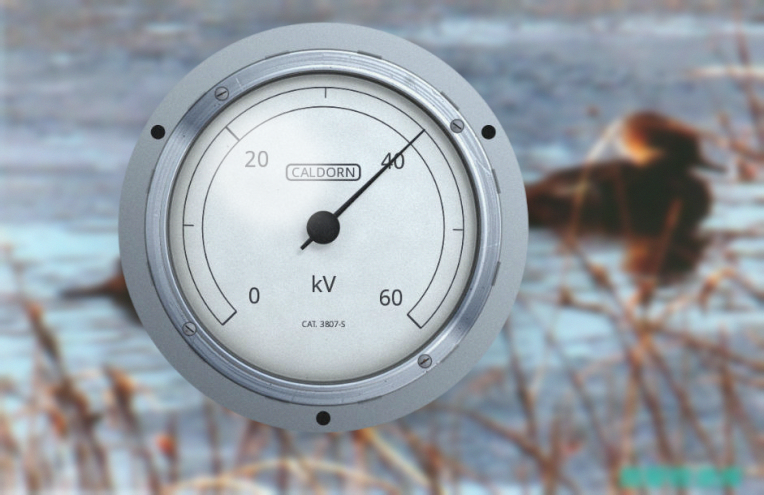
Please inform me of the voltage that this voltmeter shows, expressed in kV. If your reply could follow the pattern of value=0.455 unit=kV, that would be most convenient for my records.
value=40 unit=kV
